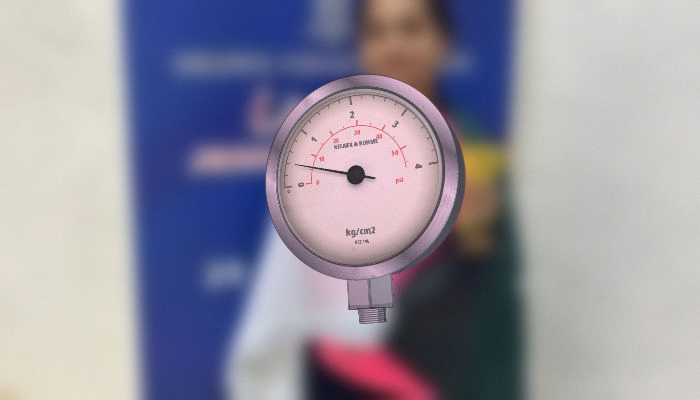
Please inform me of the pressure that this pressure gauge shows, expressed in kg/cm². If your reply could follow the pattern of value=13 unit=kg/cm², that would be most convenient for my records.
value=0.4 unit=kg/cm²
